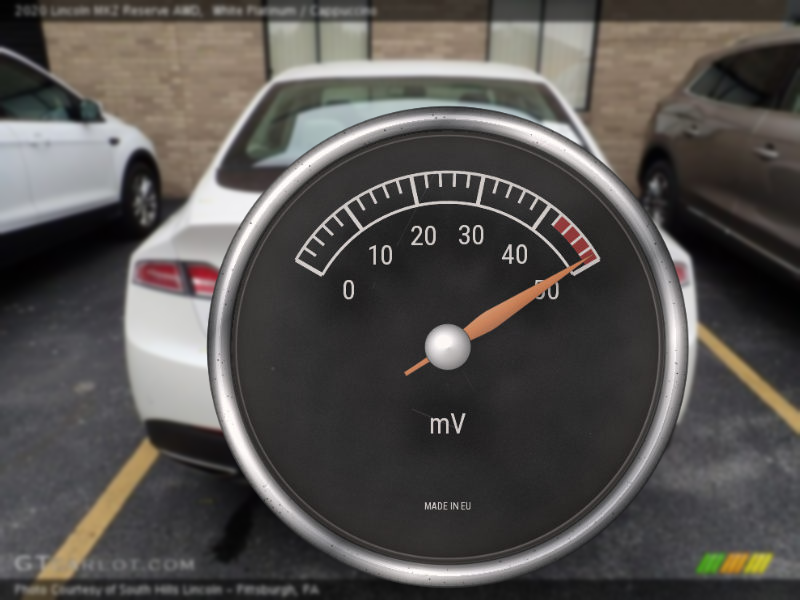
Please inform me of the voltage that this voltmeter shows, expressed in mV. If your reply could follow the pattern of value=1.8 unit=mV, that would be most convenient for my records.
value=49 unit=mV
